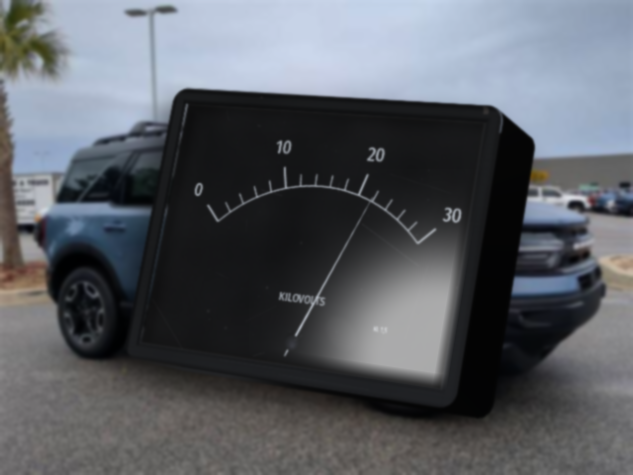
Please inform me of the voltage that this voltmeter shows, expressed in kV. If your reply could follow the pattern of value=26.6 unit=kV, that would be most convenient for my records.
value=22 unit=kV
